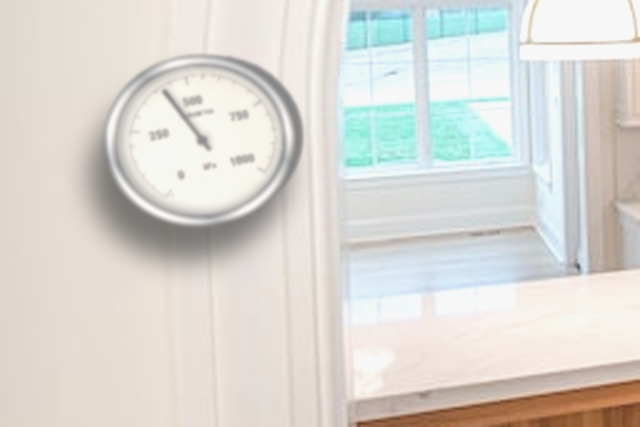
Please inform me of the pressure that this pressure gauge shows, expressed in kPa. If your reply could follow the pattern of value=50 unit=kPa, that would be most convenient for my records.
value=425 unit=kPa
